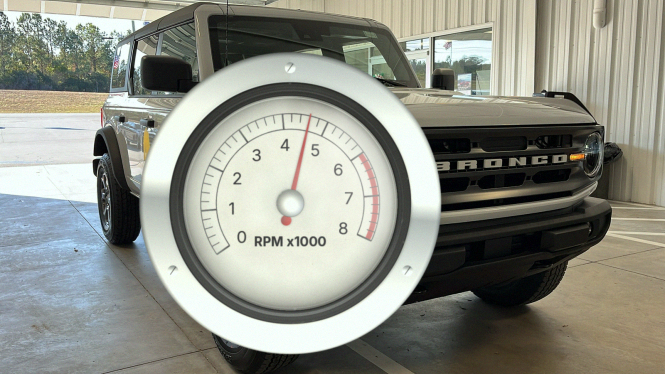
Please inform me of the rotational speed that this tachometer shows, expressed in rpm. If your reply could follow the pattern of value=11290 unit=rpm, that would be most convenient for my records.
value=4600 unit=rpm
